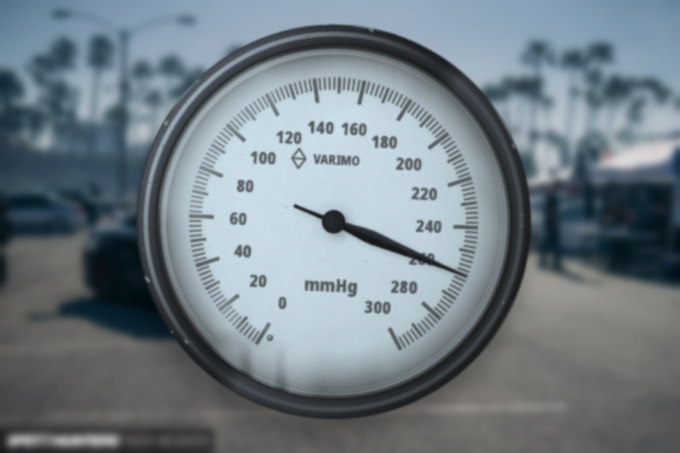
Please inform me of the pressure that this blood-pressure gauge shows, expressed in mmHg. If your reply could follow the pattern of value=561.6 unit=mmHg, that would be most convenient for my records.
value=260 unit=mmHg
